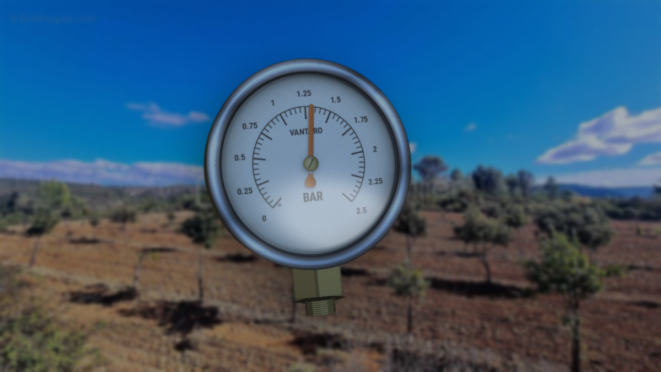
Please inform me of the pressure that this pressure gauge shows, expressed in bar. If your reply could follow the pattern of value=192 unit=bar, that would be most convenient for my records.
value=1.3 unit=bar
